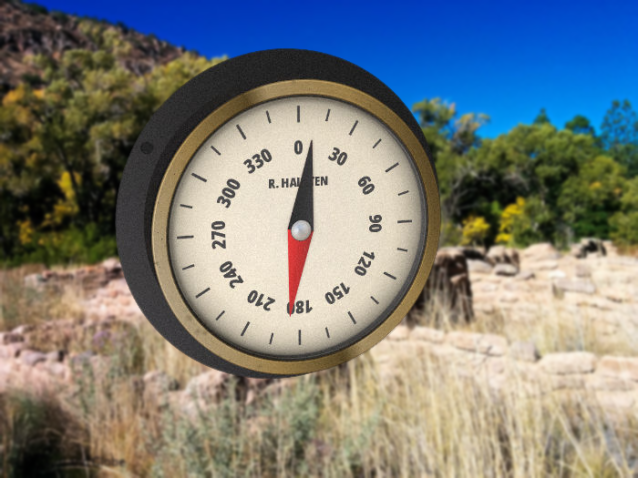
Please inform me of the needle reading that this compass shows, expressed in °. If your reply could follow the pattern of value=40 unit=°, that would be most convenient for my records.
value=187.5 unit=°
